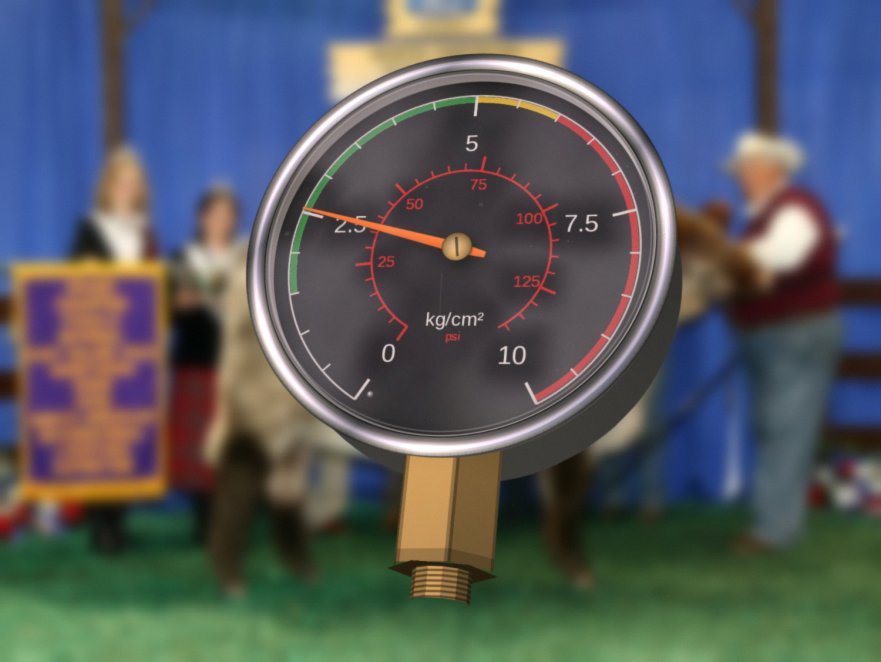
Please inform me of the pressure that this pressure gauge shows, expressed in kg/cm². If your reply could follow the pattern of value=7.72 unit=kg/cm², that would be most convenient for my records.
value=2.5 unit=kg/cm²
